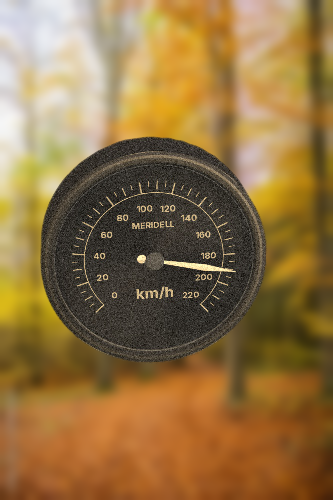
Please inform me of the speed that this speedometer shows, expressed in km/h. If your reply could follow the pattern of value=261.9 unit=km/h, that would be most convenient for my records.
value=190 unit=km/h
